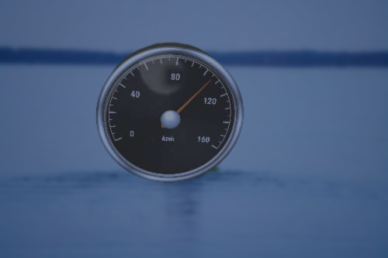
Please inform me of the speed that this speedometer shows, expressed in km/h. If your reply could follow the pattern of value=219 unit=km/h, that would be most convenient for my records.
value=105 unit=km/h
